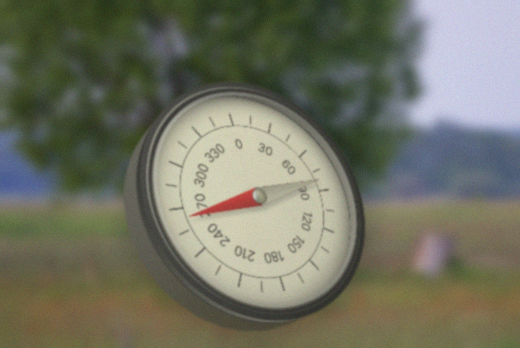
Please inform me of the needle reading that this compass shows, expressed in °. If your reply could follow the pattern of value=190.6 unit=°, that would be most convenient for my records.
value=262.5 unit=°
